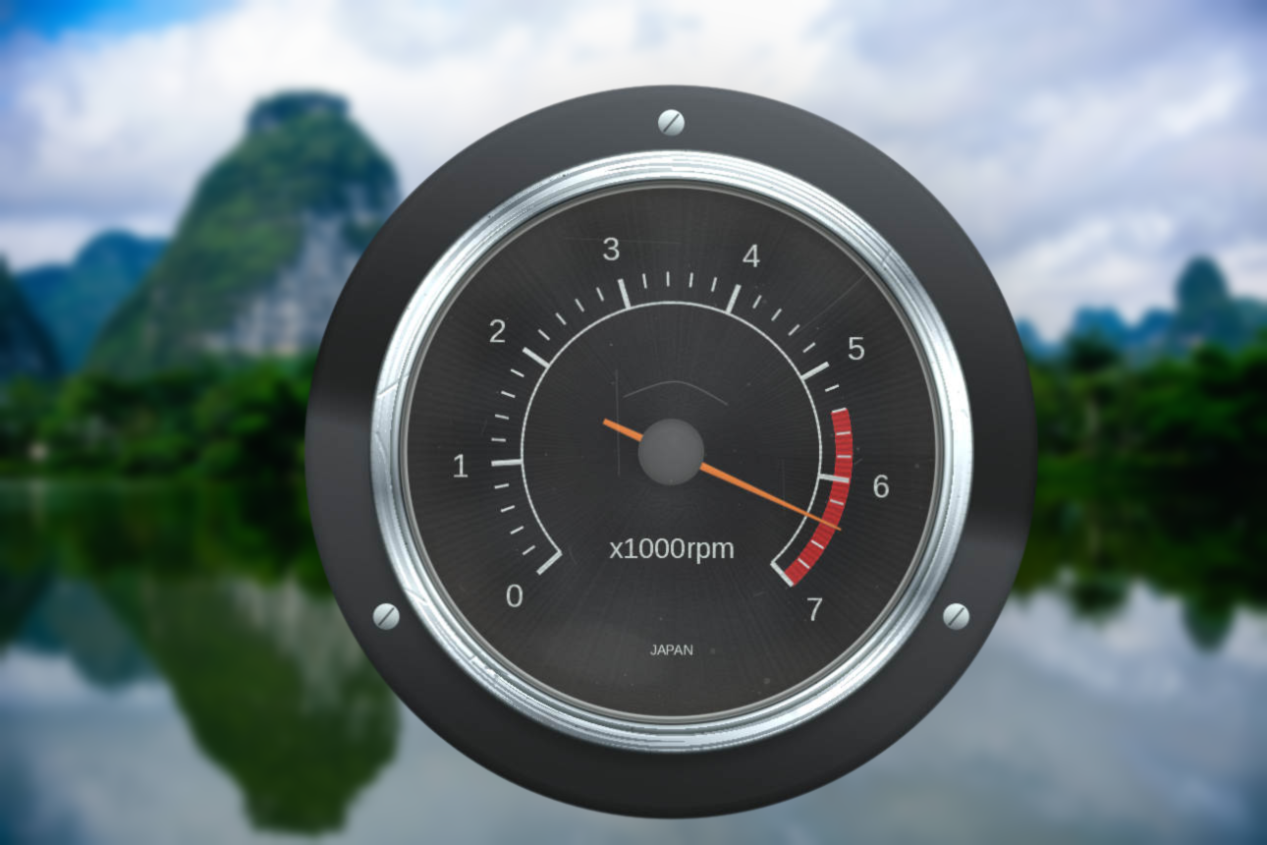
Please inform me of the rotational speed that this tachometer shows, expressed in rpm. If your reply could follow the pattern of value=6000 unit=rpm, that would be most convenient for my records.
value=6400 unit=rpm
